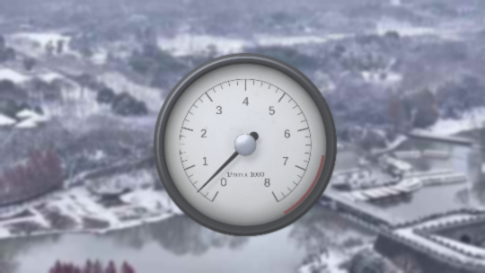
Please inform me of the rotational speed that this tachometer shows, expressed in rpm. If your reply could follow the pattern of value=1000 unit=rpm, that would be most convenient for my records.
value=400 unit=rpm
